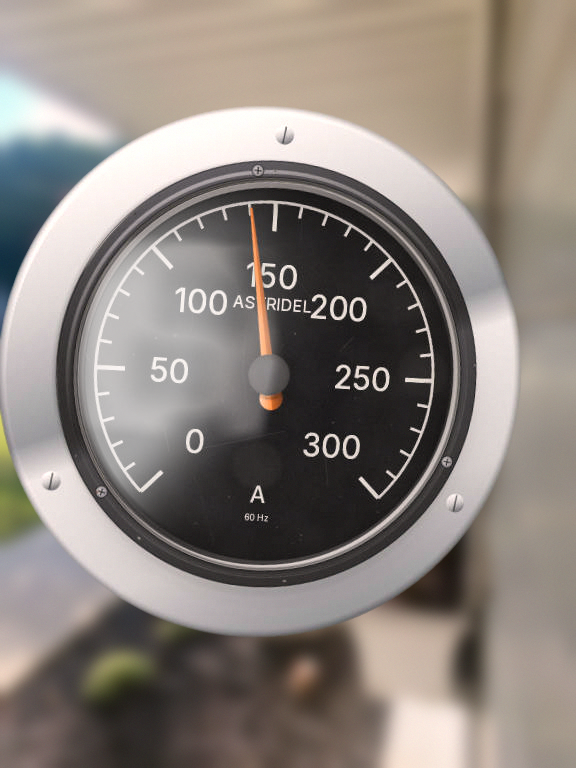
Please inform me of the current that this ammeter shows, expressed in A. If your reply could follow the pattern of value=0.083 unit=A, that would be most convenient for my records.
value=140 unit=A
